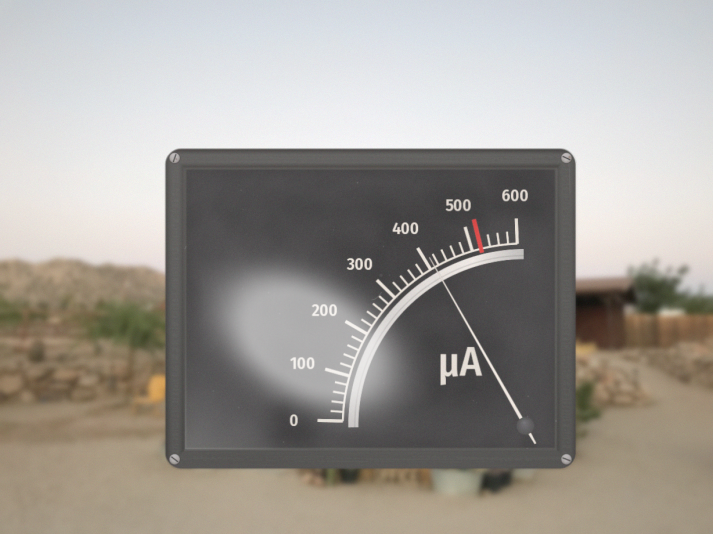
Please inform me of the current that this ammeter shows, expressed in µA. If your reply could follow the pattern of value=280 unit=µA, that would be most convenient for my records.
value=410 unit=µA
